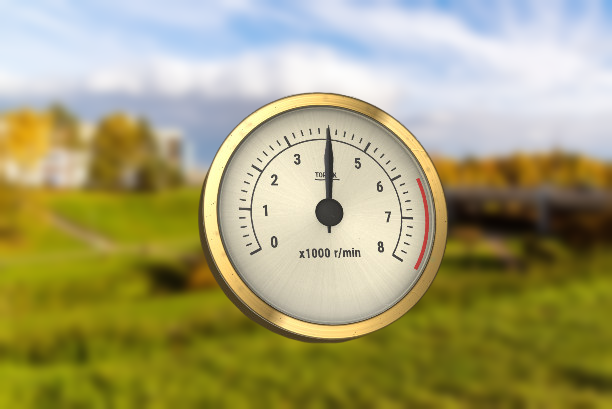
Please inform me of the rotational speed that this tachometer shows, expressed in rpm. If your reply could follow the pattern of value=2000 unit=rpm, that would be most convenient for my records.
value=4000 unit=rpm
